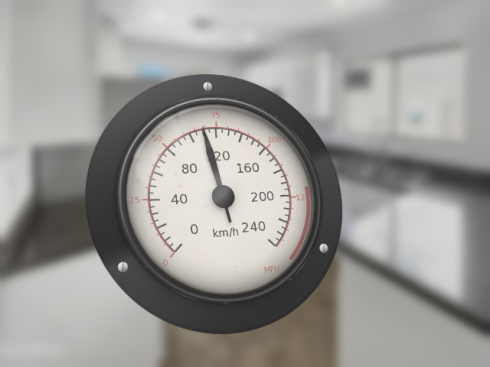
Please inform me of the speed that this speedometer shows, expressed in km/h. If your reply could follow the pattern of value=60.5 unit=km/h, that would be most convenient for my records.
value=110 unit=km/h
